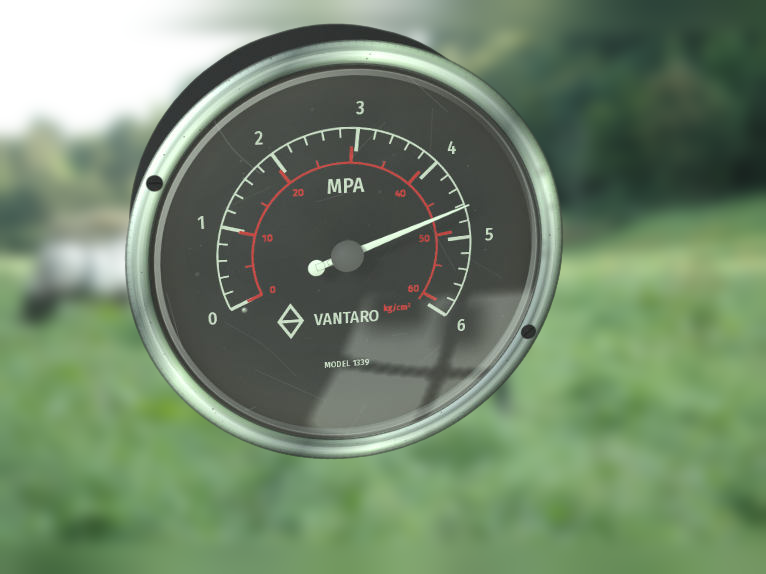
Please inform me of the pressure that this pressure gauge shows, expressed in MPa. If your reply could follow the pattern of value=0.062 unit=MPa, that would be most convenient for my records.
value=4.6 unit=MPa
